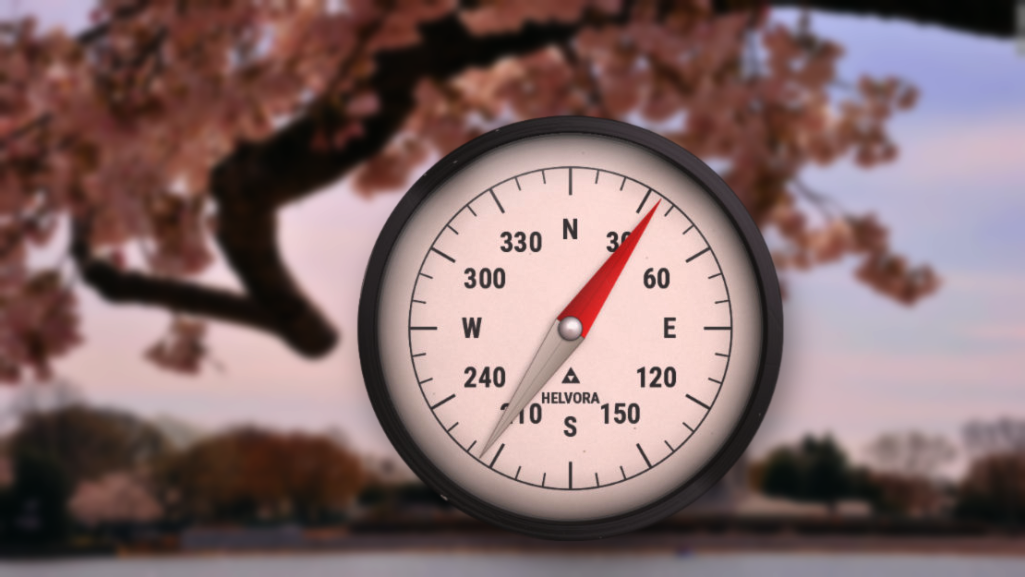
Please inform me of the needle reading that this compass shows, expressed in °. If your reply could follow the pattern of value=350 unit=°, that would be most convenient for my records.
value=35 unit=°
